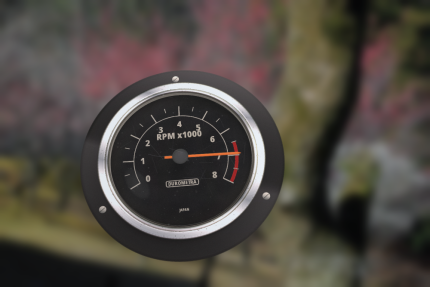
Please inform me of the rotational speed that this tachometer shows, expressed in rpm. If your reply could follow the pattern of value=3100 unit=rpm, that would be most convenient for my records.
value=7000 unit=rpm
